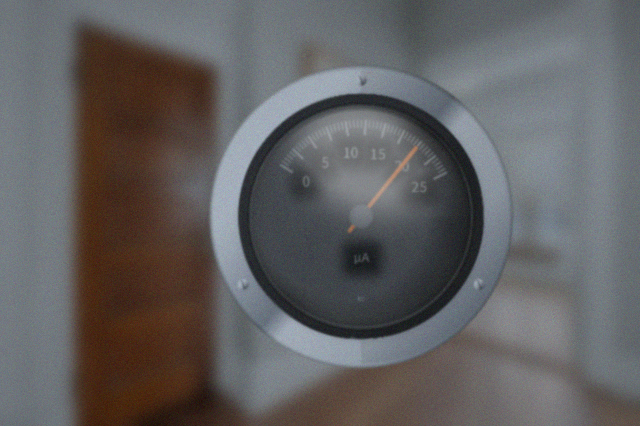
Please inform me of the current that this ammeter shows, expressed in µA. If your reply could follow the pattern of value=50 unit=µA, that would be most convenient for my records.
value=20 unit=µA
